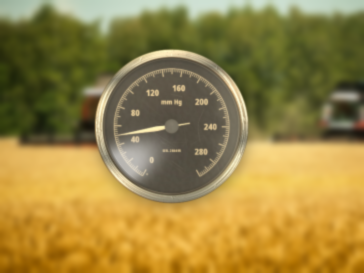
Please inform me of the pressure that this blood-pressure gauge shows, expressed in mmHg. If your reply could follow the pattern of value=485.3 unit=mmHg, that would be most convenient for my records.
value=50 unit=mmHg
